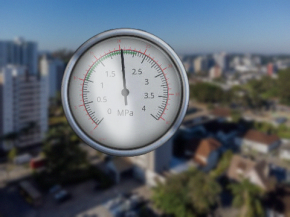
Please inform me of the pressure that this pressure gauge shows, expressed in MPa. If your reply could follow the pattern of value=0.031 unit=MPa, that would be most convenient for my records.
value=2 unit=MPa
